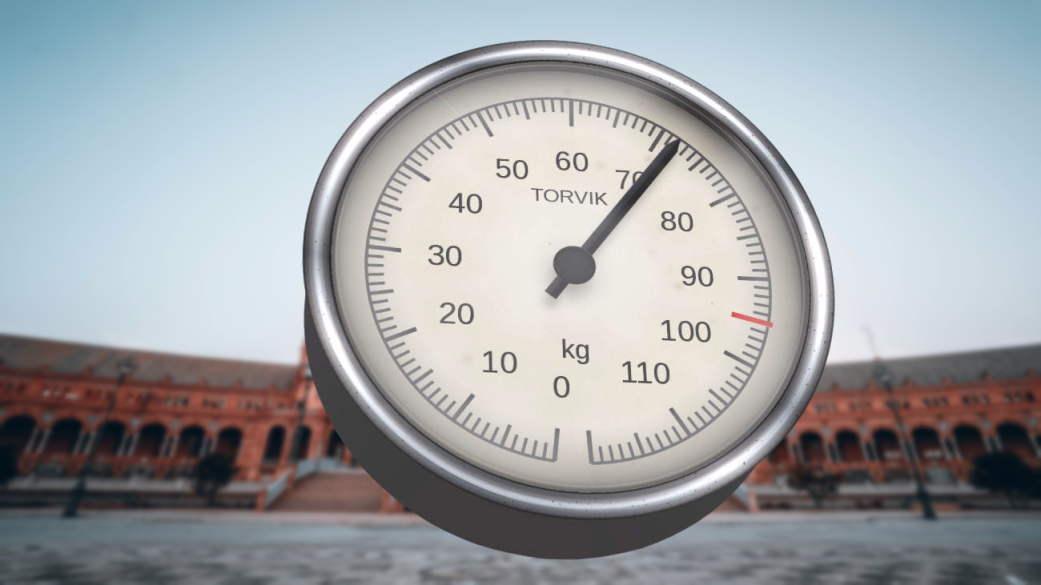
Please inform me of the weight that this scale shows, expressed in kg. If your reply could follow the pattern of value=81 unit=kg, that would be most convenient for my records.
value=72 unit=kg
